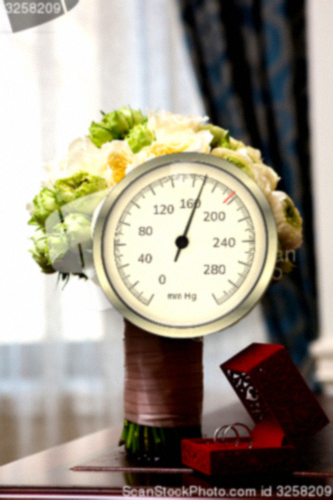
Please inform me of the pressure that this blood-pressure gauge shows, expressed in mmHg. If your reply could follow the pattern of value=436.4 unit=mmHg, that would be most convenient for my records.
value=170 unit=mmHg
